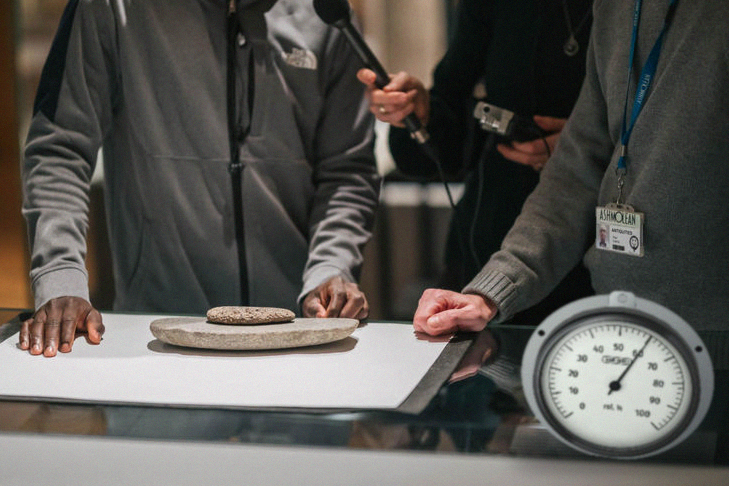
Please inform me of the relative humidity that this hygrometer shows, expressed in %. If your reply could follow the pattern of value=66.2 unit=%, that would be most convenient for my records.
value=60 unit=%
